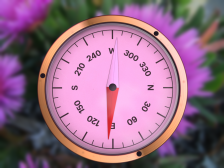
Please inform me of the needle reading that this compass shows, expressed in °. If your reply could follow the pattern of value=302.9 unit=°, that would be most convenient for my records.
value=95 unit=°
